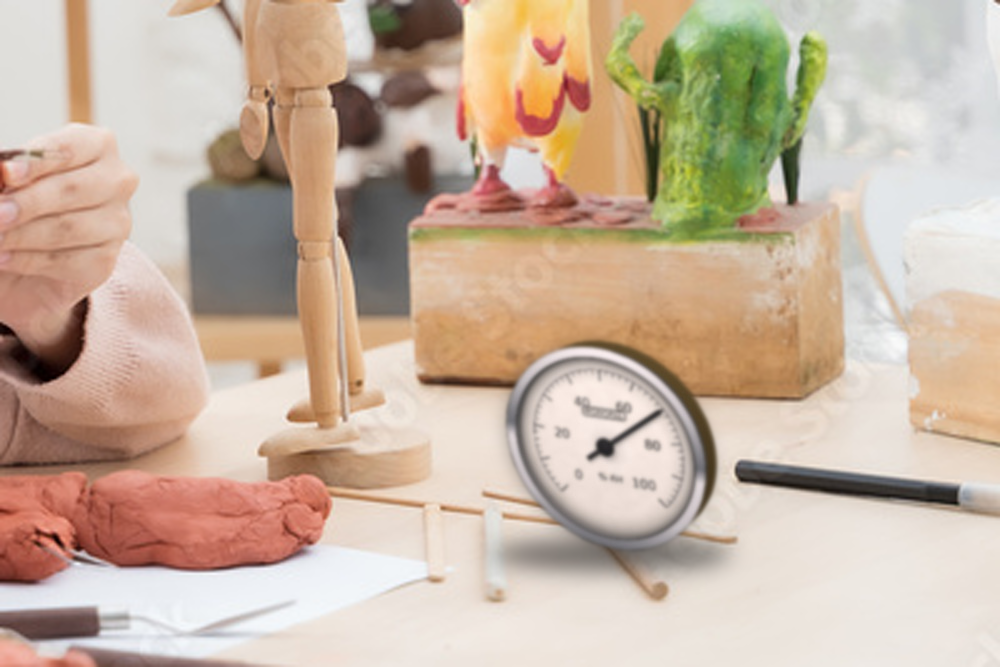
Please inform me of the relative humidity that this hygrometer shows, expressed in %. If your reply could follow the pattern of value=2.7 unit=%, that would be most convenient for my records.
value=70 unit=%
